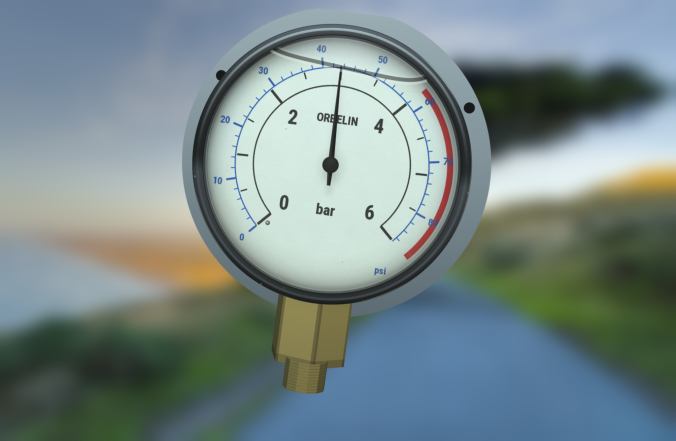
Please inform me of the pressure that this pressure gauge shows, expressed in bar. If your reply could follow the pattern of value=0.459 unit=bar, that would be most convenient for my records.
value=3 unit=bar
